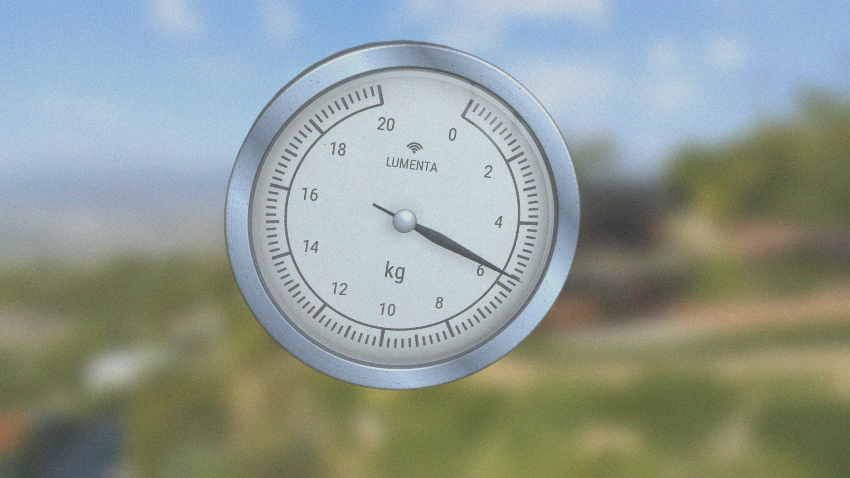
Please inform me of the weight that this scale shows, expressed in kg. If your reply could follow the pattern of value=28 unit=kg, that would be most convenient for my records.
value=5.6 unit=kg
